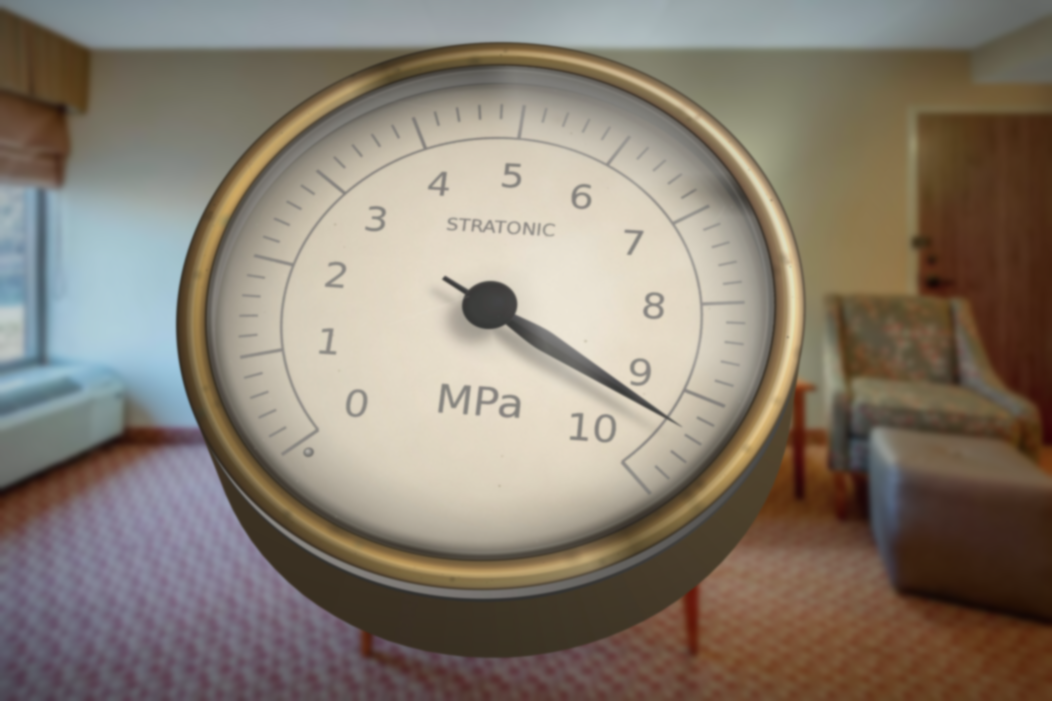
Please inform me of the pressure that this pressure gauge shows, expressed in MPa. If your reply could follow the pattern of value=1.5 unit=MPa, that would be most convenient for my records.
value=9.4 unit=MPa
